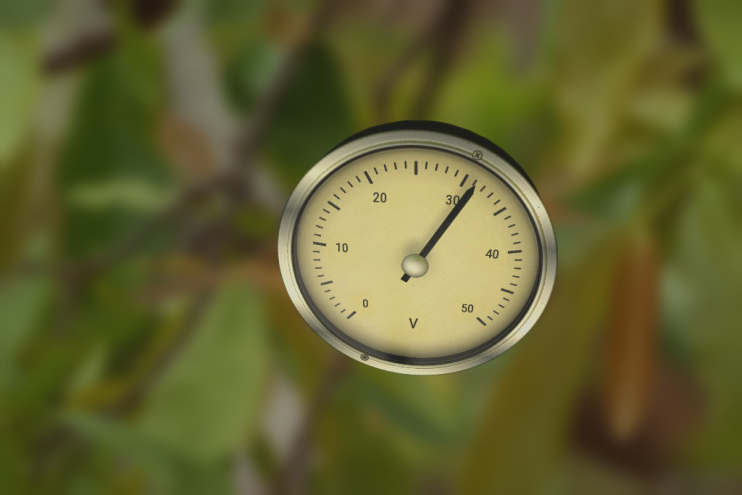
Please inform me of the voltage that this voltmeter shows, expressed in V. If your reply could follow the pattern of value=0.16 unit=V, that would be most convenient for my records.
value=31 unit=V
